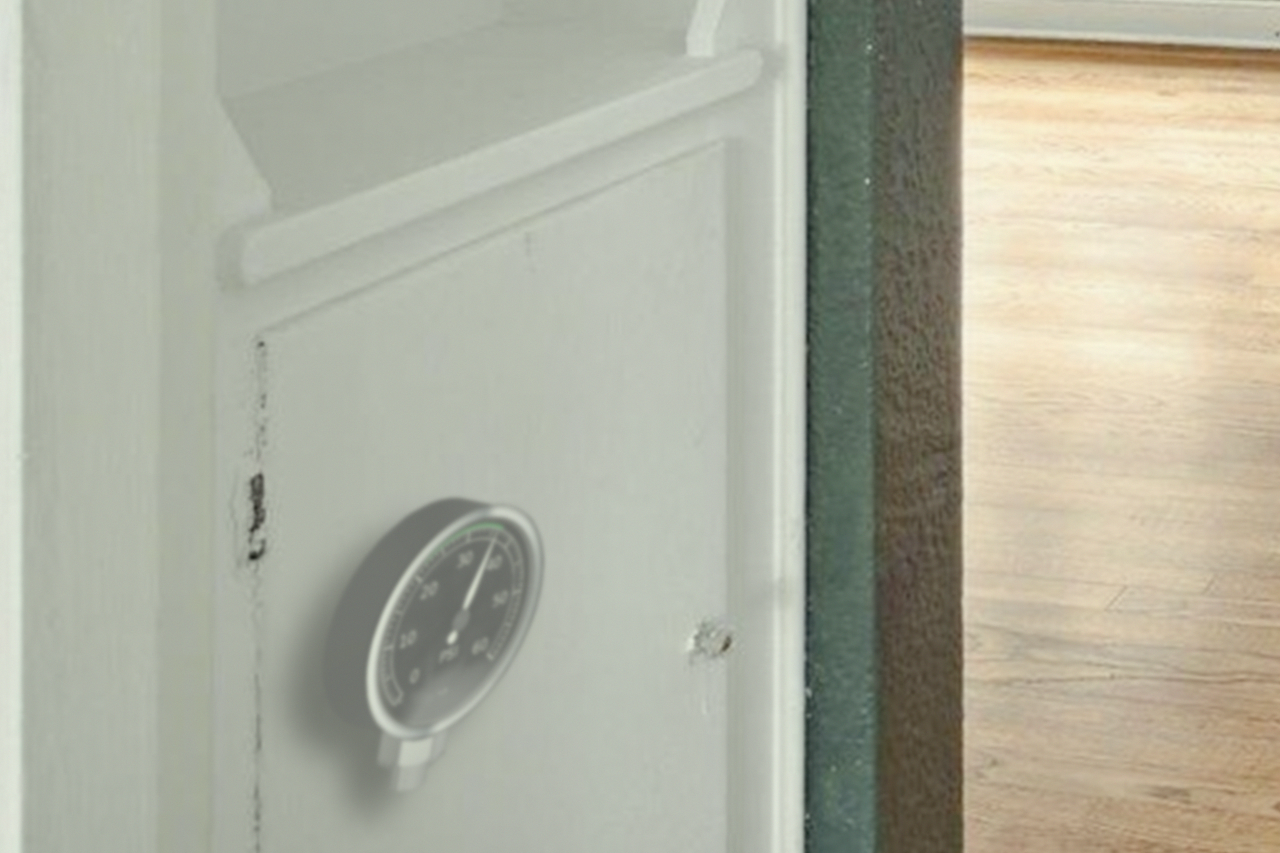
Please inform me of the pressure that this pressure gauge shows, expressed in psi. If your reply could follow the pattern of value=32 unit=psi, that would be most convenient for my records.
value=35 unit=psi
